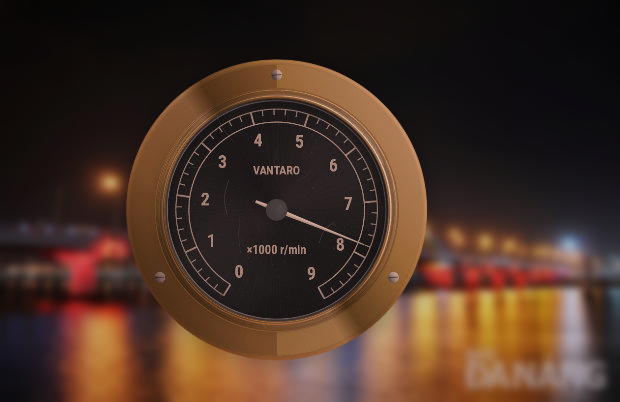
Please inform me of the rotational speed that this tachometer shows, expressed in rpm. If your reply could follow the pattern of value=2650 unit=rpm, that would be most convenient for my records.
value=7800 unit=rpm
